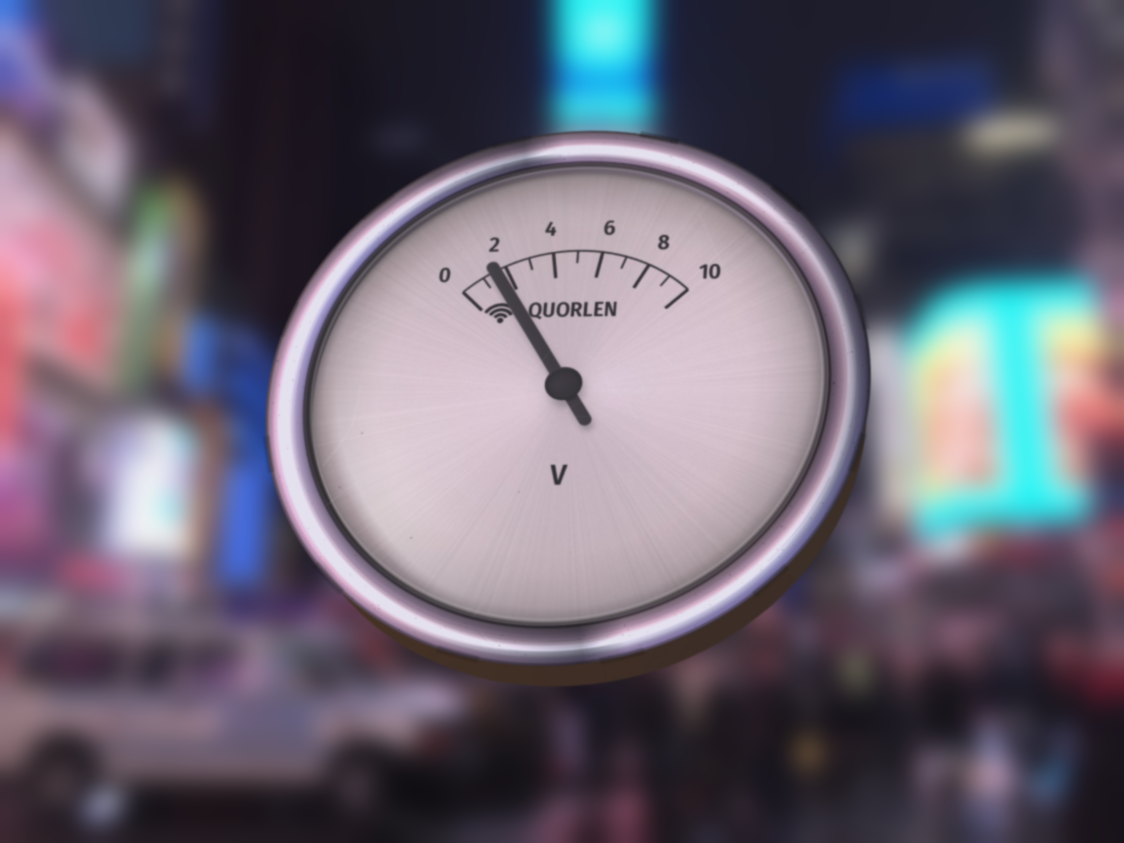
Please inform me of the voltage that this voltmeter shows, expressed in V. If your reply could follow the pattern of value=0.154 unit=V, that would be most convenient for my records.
value=1.5 unit=V
